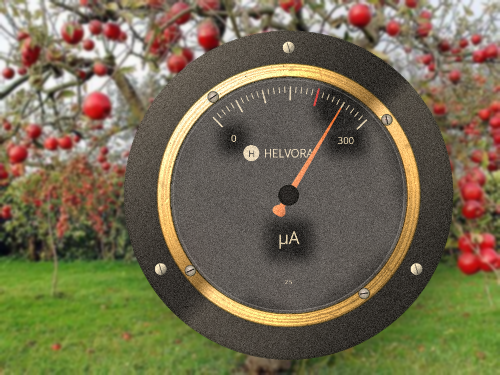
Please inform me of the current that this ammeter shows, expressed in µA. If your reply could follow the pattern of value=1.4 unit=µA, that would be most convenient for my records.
value=250 unit=µA
